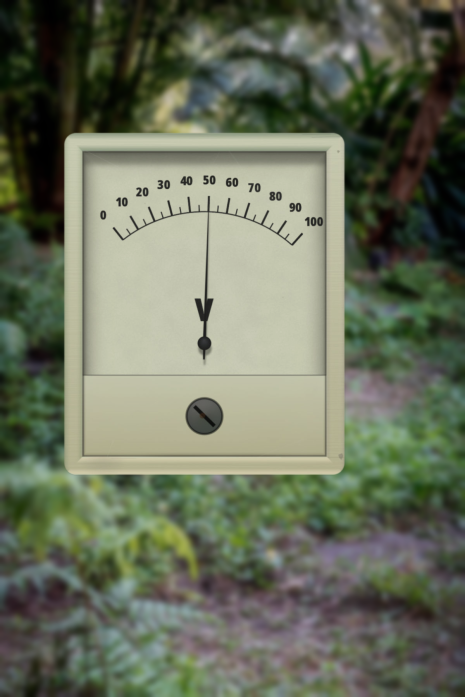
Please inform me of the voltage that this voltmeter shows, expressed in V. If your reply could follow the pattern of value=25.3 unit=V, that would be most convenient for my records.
value=50 unit=V
